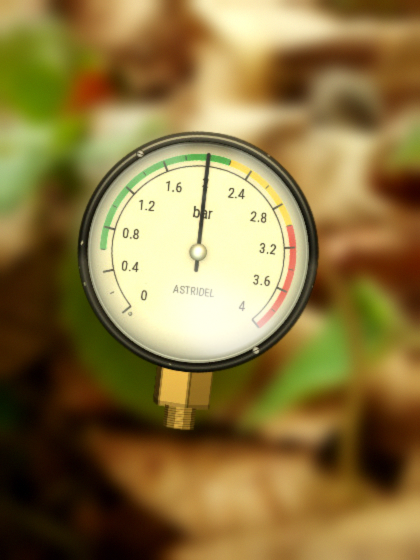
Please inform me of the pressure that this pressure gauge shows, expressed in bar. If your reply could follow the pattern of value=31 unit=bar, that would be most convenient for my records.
value=2 unit=bar
